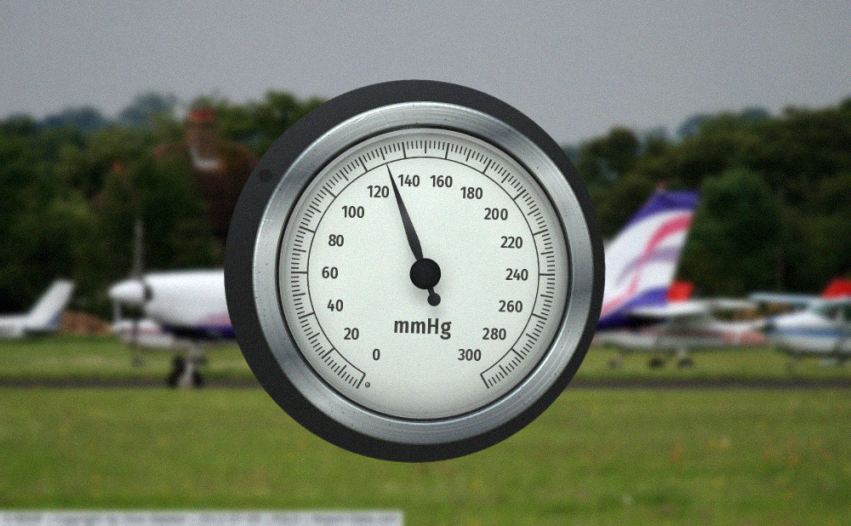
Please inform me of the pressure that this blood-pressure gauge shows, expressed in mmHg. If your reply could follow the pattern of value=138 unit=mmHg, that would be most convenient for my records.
value=130 unit=mmHg
